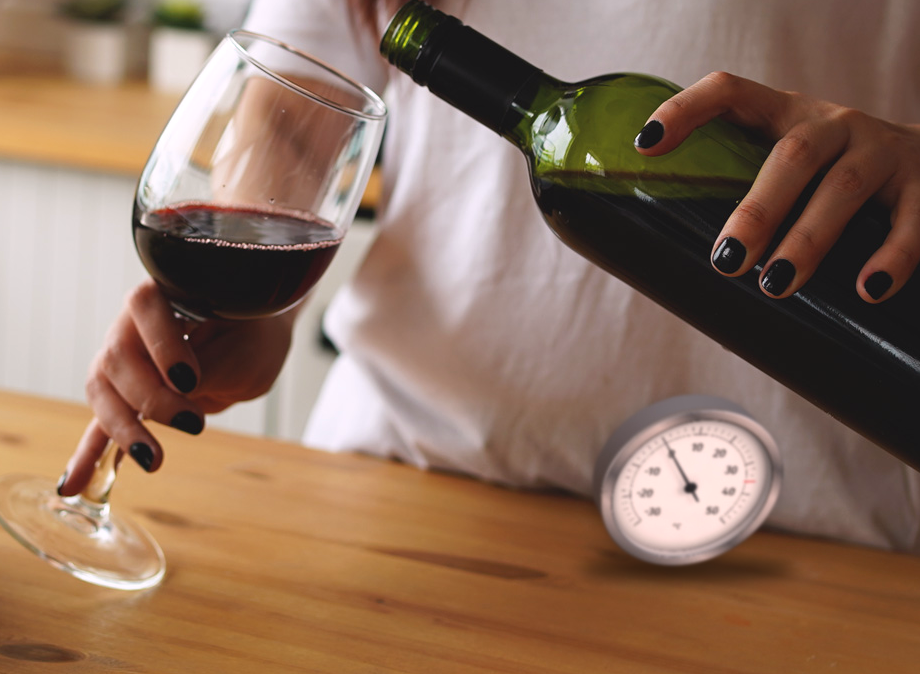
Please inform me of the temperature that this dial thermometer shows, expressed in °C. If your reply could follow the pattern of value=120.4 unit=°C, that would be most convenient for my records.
value=0 unit=°C
